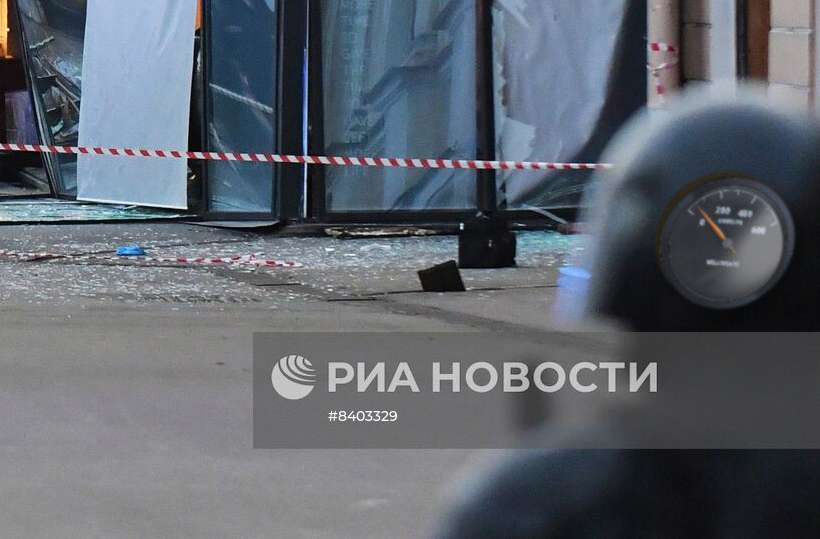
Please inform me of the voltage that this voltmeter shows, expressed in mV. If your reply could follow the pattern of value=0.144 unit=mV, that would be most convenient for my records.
value=50 unit=mV
